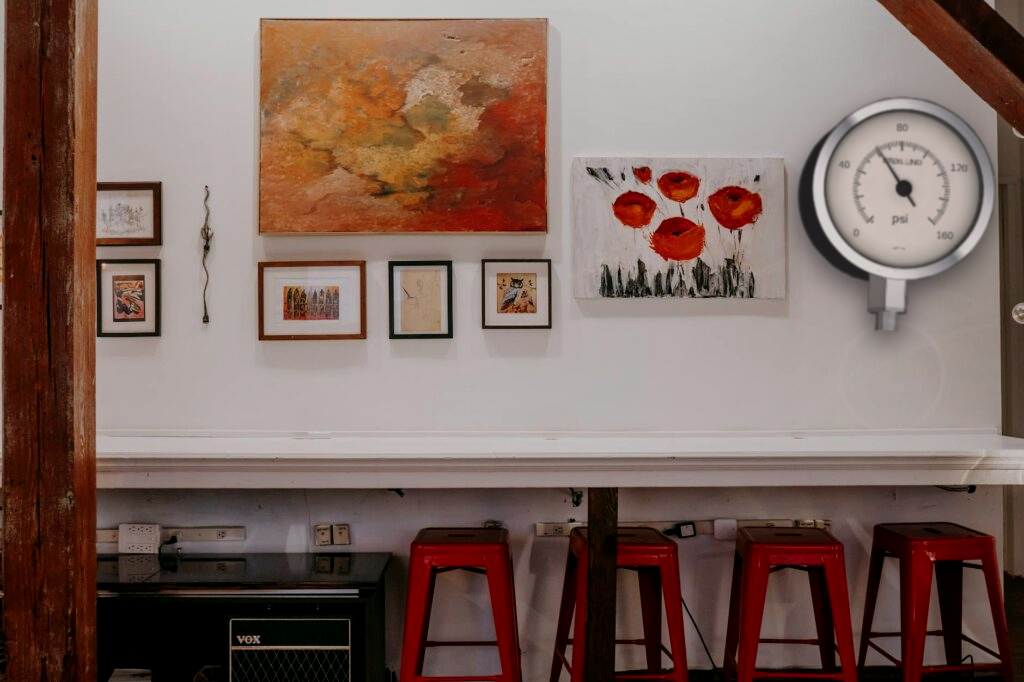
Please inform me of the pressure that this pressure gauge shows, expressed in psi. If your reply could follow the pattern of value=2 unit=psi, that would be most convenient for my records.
value=60 unit=psi
